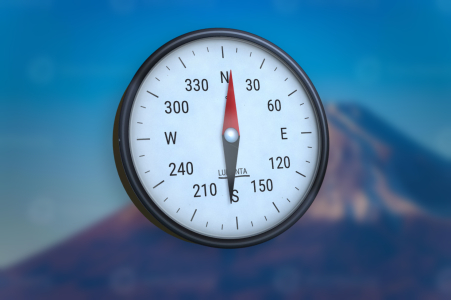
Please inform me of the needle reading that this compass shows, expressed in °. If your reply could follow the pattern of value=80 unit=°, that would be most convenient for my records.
value=5 unit=°
